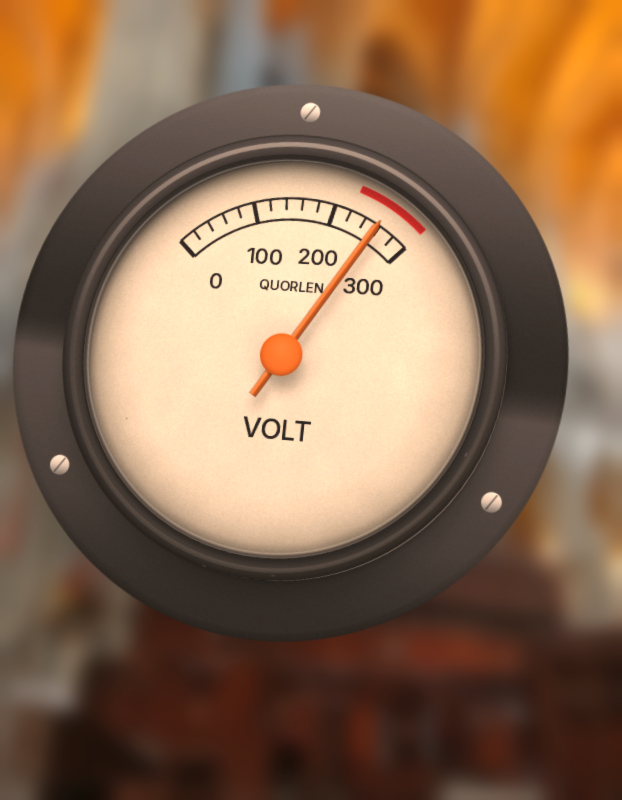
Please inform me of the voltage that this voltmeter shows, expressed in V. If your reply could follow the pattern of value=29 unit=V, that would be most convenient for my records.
value=260 unit=V
